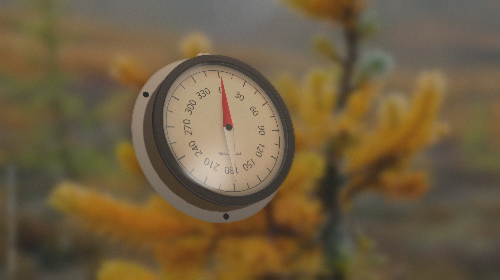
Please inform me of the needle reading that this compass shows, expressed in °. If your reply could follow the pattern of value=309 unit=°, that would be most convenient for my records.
value=0 unit=°
